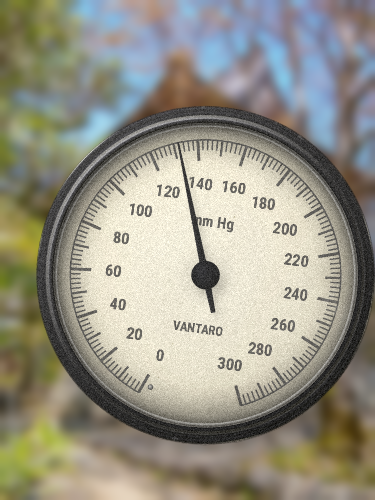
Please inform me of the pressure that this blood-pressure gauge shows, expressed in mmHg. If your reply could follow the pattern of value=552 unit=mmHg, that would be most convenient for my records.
value=132 unit=mmHg
